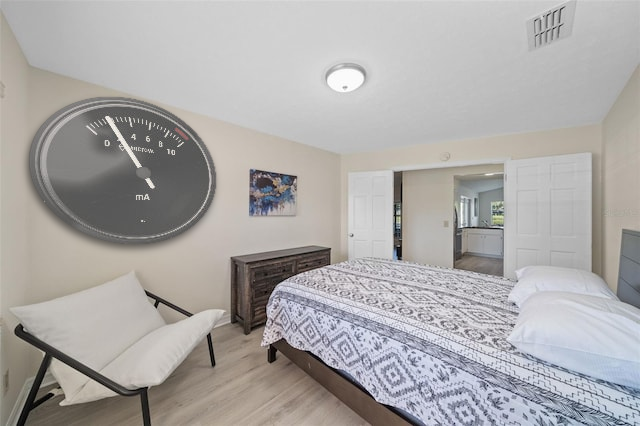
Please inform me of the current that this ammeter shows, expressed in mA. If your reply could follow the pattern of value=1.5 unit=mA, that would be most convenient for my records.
value=2 unit=mA
